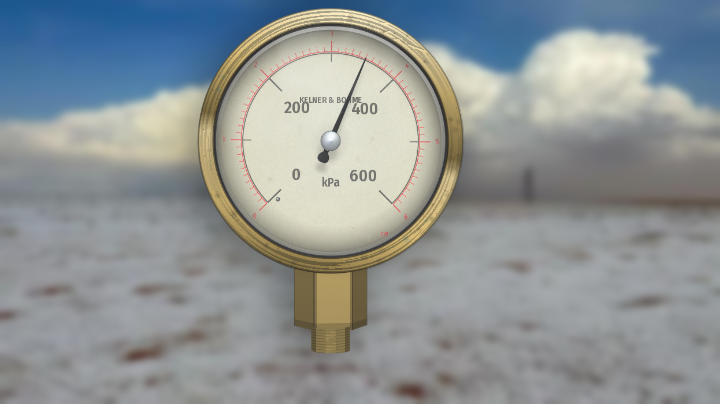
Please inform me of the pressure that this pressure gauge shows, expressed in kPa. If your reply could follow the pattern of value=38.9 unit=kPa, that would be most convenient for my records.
value=350 unit=kPa
